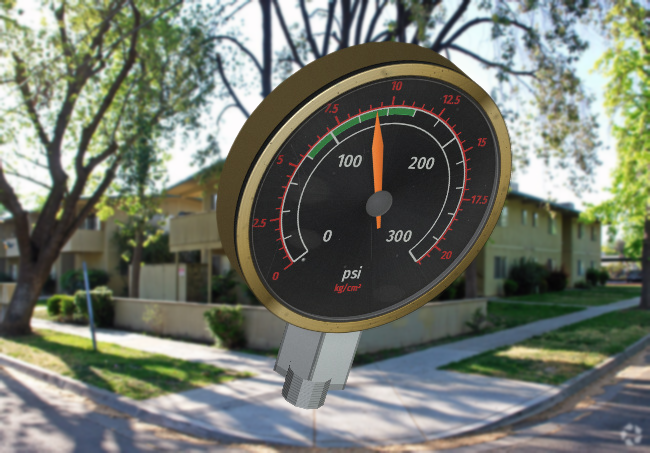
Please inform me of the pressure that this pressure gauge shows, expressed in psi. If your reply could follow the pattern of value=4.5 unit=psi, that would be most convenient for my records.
value=130 unit=psi
